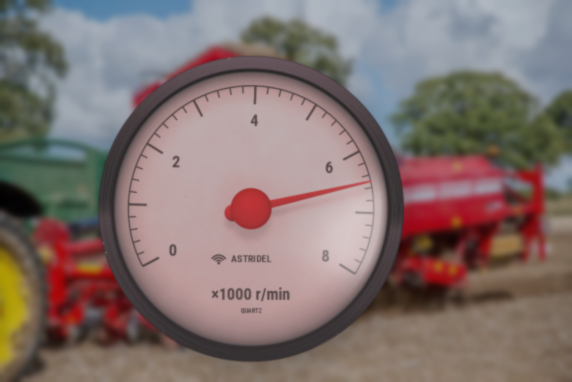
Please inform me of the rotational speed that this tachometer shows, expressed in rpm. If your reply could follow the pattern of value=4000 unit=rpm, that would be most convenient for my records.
value=6500 unit=rpm
